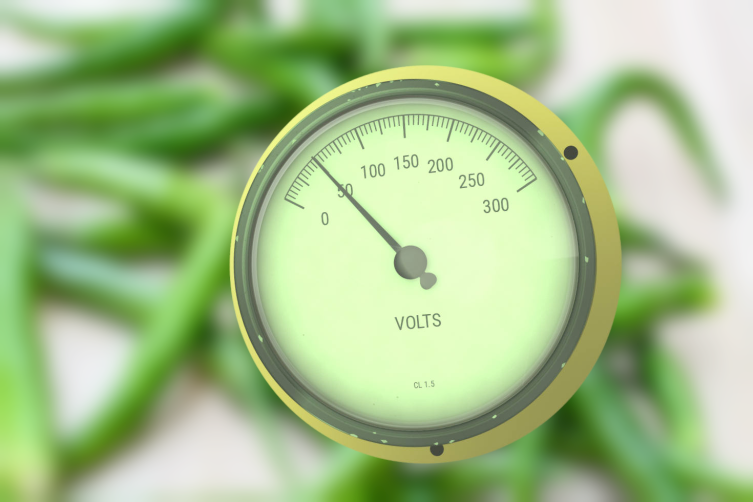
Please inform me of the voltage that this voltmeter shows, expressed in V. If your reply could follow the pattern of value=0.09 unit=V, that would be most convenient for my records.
value=50 unit=V
